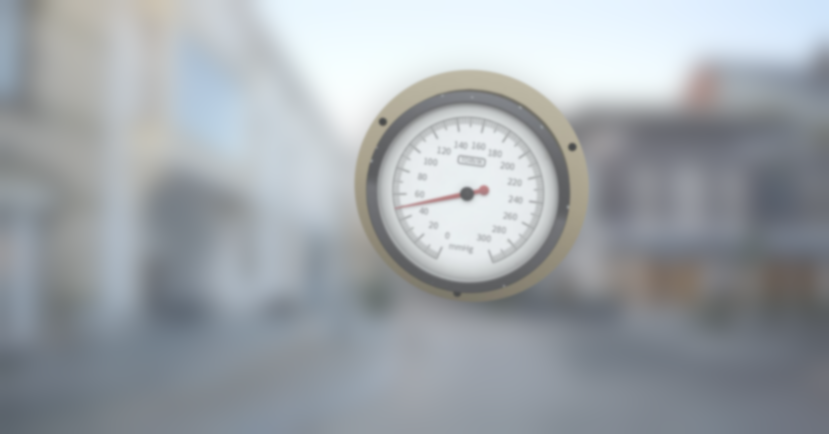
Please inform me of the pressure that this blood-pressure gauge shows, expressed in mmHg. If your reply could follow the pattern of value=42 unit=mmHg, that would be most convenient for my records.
value=50 unit=mmHg
